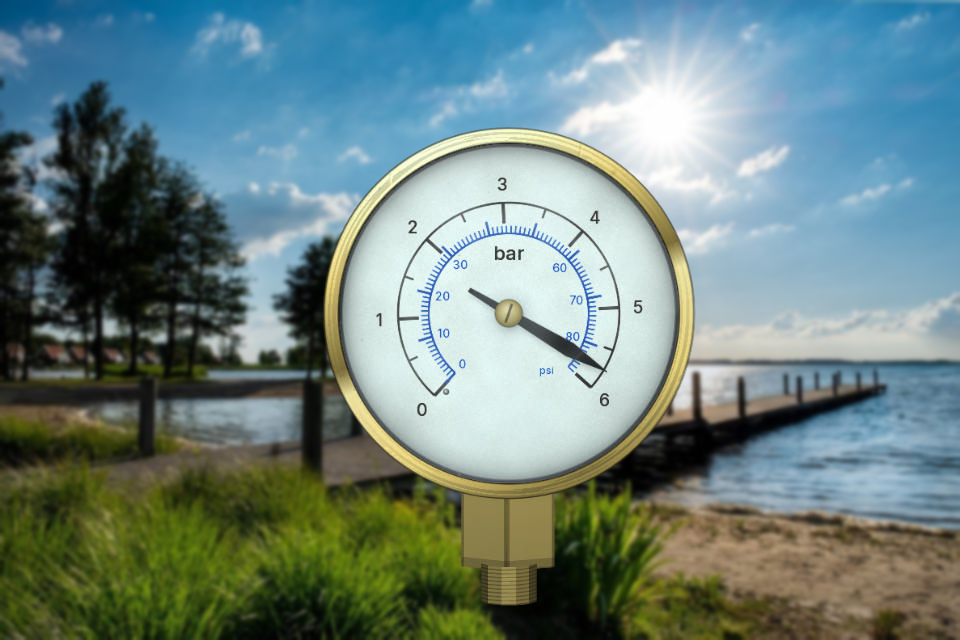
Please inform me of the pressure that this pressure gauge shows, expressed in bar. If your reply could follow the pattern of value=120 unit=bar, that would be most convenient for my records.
value=5.75 unit=bar
